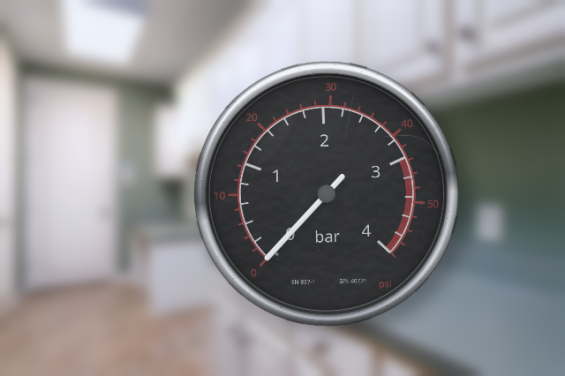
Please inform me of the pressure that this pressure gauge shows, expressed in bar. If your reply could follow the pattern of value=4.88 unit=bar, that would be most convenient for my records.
value=0 unit=bar
